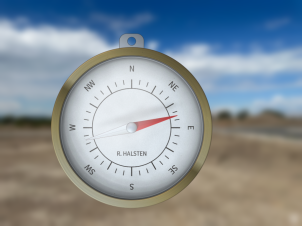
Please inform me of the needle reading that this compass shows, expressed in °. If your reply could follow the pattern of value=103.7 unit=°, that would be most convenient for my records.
value=75 unit=°
